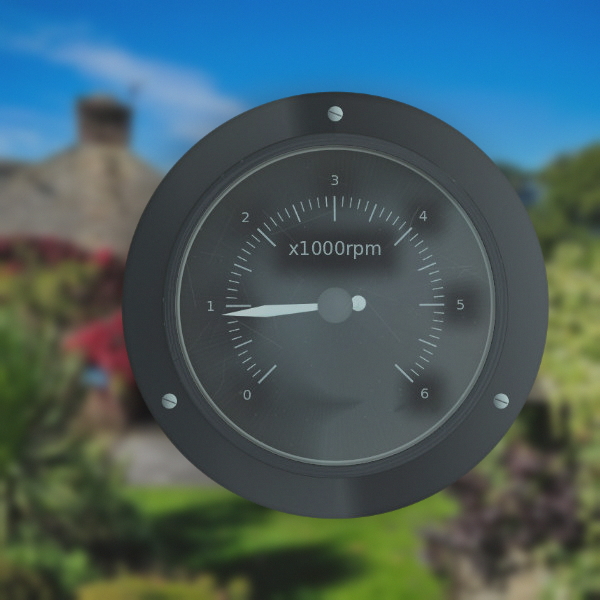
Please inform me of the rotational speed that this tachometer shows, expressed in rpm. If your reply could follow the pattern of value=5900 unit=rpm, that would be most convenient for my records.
value=900 unit=rpm
